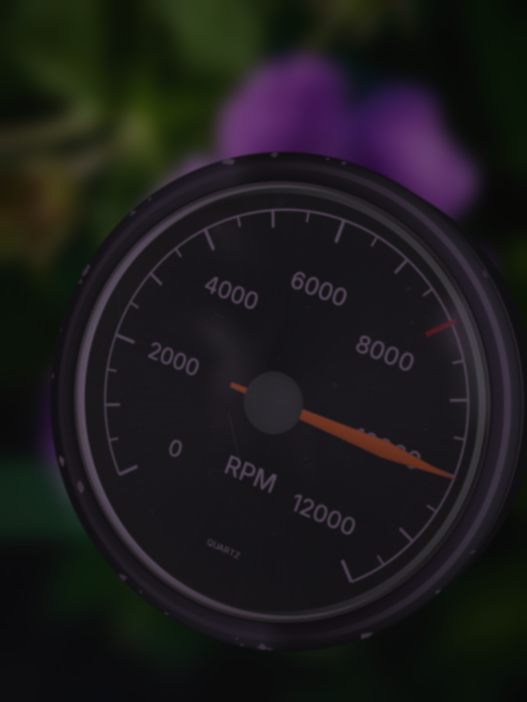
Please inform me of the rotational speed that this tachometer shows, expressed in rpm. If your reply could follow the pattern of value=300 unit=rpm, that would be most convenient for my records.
value=10000 unit=rpm
